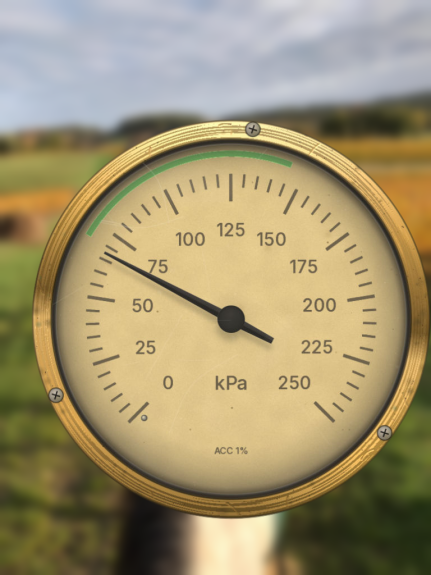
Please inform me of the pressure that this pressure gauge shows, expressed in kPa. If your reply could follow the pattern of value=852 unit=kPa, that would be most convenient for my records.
value=67.5 unit=kPa
